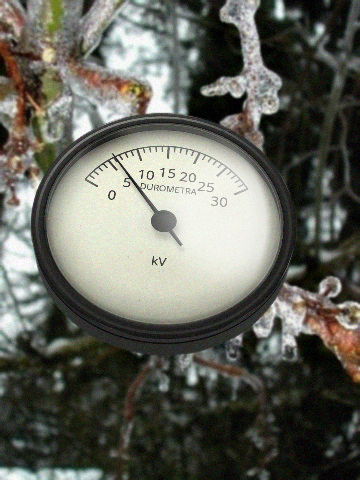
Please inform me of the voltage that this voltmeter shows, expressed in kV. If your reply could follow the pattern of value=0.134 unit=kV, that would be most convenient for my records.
value=6 unit=kV
